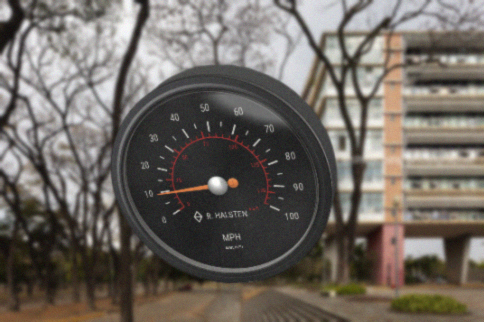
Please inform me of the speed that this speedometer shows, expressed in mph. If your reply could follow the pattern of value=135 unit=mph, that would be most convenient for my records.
value=10 unit=mph
